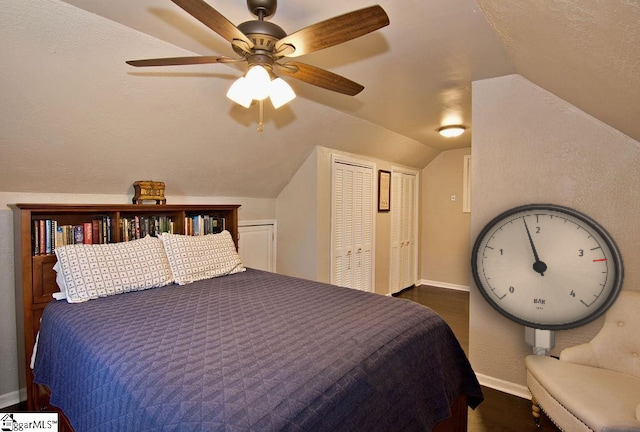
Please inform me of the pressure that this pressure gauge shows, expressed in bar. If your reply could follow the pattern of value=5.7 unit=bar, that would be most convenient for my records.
value=1.8 unit=bar
